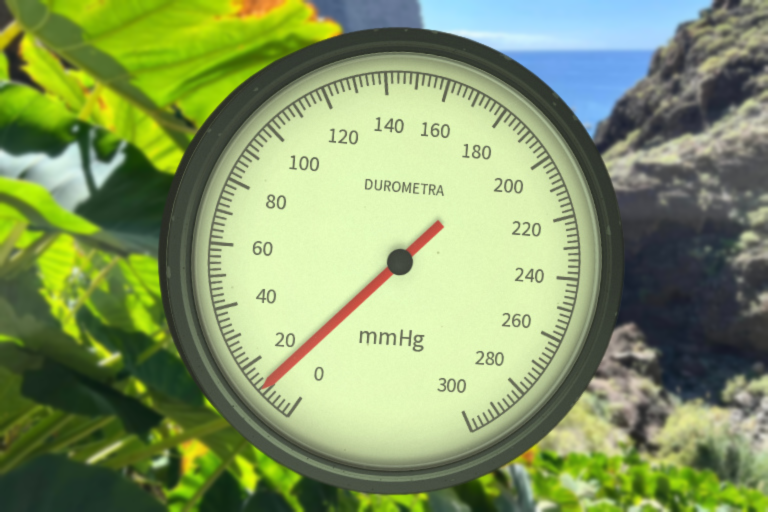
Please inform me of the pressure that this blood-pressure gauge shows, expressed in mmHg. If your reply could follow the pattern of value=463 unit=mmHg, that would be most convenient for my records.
value=12 unit=mmHg
